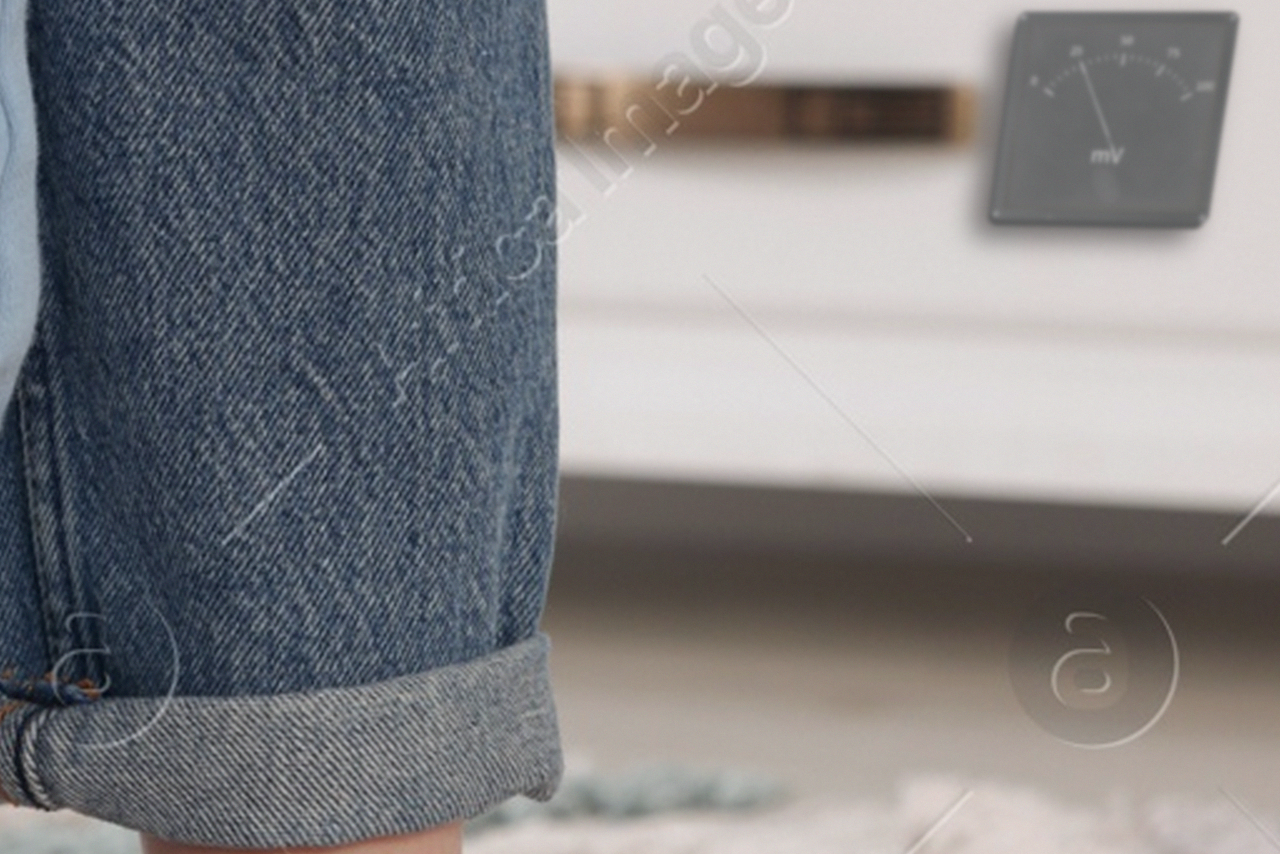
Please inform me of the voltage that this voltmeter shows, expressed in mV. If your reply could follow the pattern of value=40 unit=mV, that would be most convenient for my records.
value=25 unit=mV
